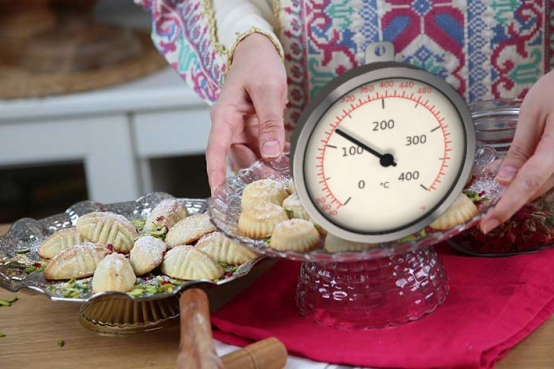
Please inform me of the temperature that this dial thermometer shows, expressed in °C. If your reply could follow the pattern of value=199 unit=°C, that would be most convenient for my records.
value=125 unit=°C
